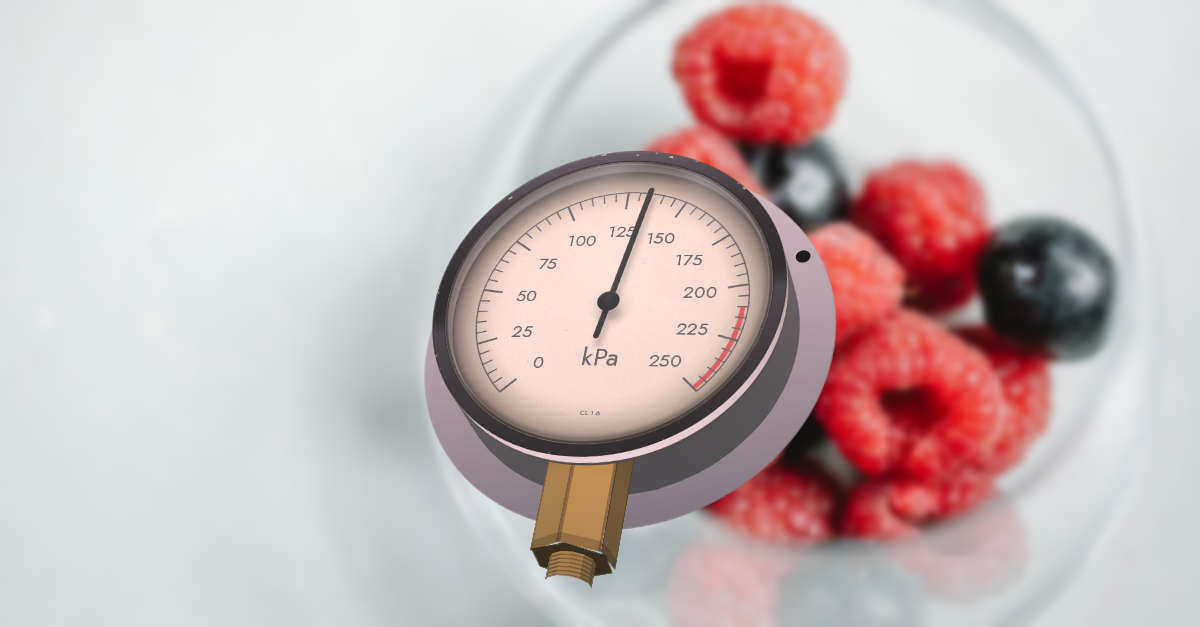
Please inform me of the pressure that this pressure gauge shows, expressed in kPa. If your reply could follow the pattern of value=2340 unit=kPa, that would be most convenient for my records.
value=135 unit=kPa
